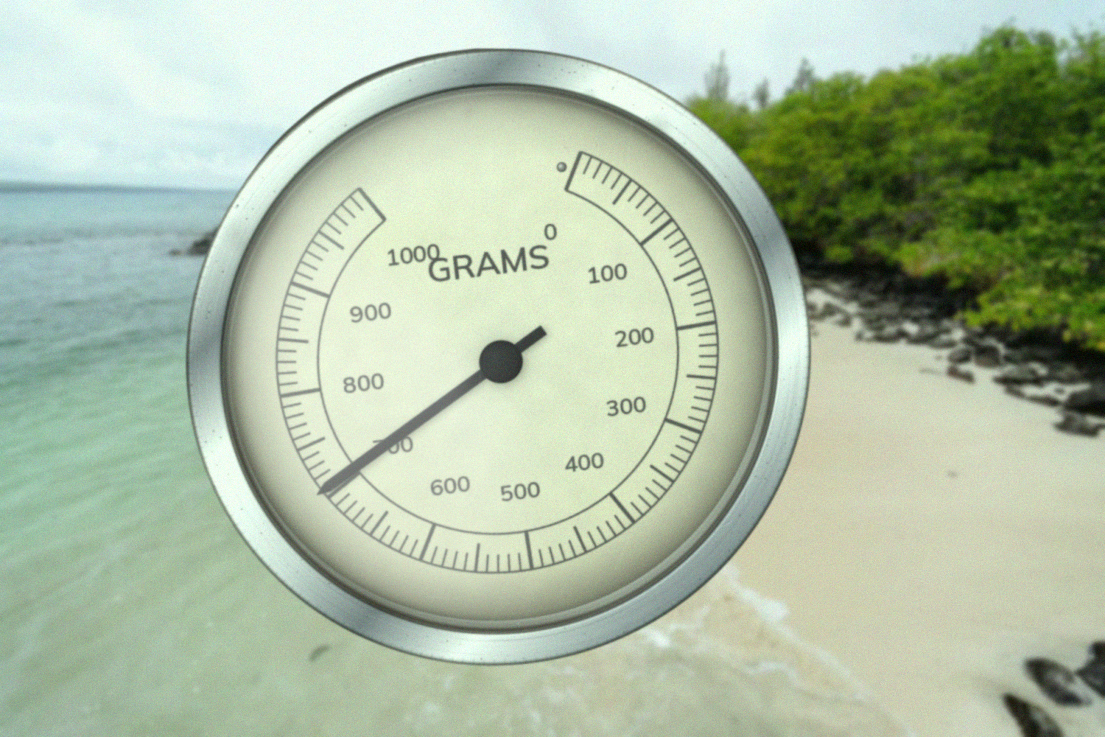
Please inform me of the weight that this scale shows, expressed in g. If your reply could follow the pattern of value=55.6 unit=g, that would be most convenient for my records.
value=710 unit=g
